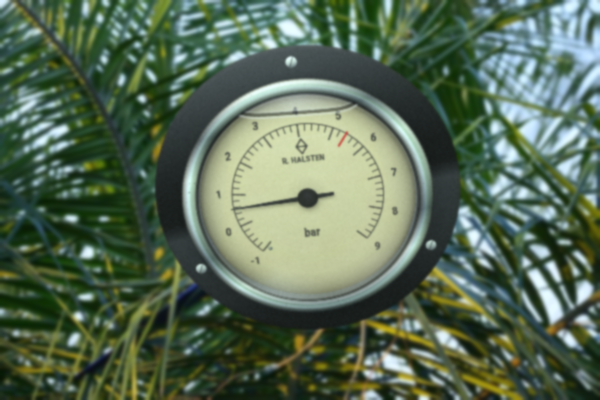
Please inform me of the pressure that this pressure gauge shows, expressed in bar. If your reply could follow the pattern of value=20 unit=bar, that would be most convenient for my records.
value=0.6 unit=bar
